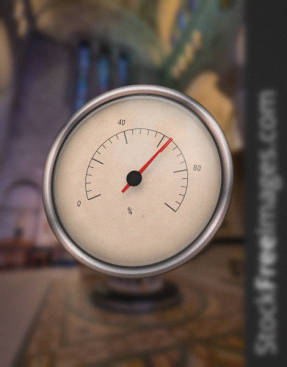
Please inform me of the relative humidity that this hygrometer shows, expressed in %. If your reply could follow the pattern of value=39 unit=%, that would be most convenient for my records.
value=64 unit=%
